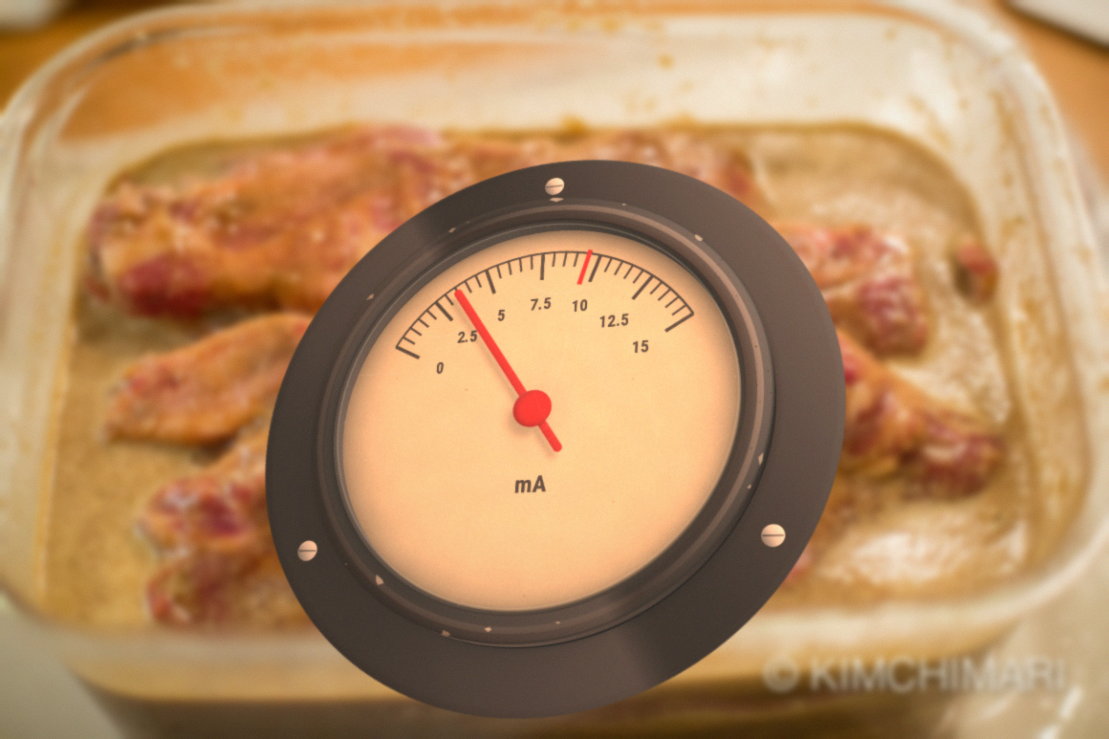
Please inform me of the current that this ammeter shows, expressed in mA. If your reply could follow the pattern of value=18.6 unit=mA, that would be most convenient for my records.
value=3.5 unit=mA
